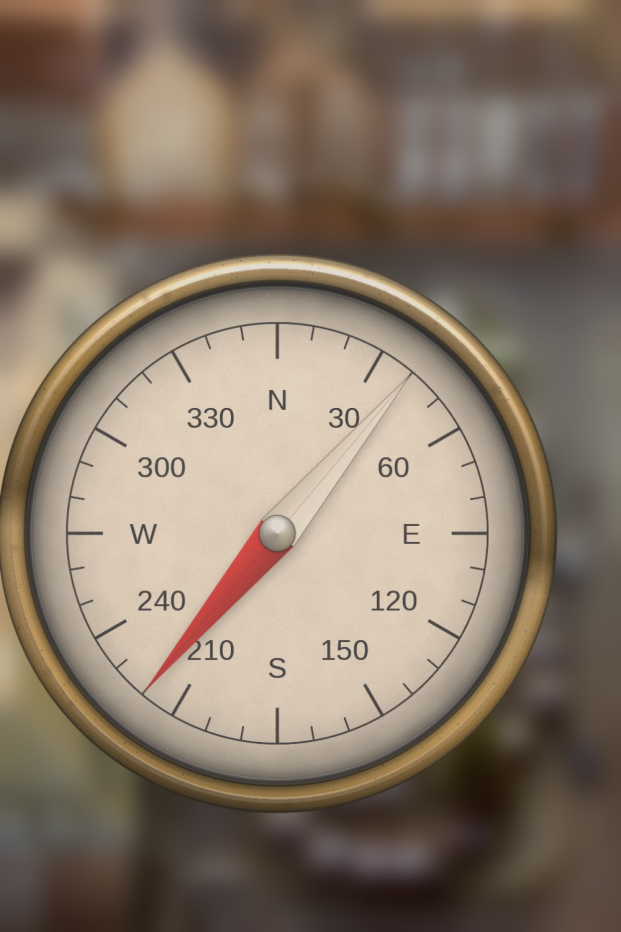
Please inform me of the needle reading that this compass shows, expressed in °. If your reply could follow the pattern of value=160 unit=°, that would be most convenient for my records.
value=220 unit=°
